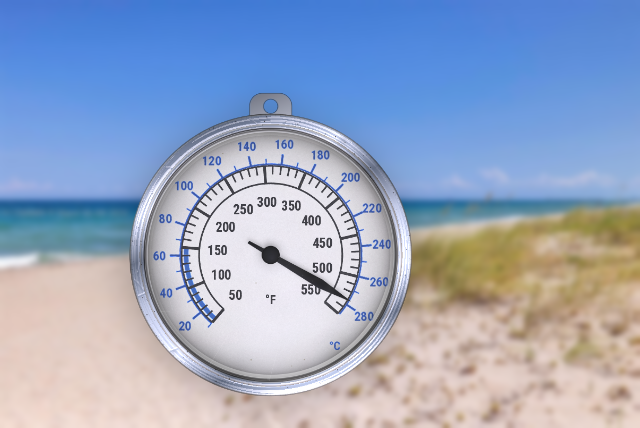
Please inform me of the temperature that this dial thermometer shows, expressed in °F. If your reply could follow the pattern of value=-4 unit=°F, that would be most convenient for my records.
value=530 unit=°F
